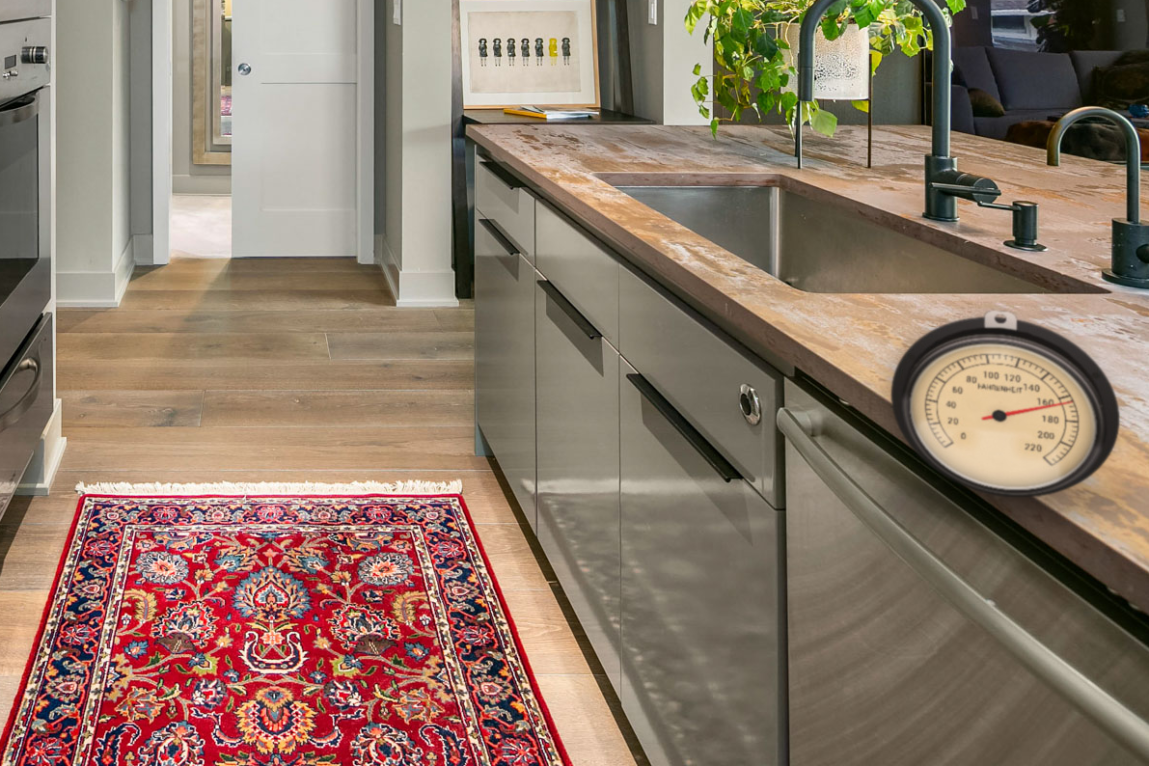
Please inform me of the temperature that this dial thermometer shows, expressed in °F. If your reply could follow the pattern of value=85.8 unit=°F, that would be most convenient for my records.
value=164 unit=°F
